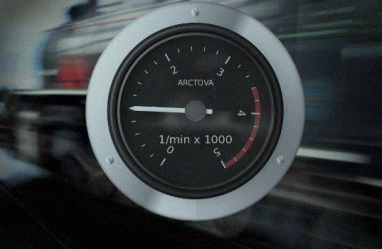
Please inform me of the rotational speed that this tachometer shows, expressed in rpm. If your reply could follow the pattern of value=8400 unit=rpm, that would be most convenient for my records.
value=1000 unit=rpm
